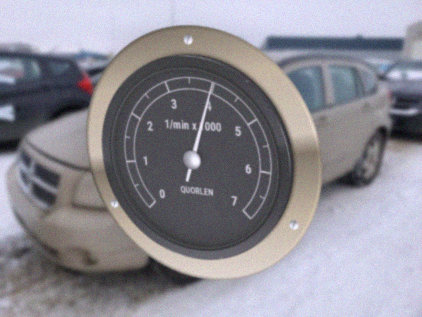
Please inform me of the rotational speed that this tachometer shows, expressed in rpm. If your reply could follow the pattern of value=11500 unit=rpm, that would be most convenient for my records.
value=4000 unit=rpm
